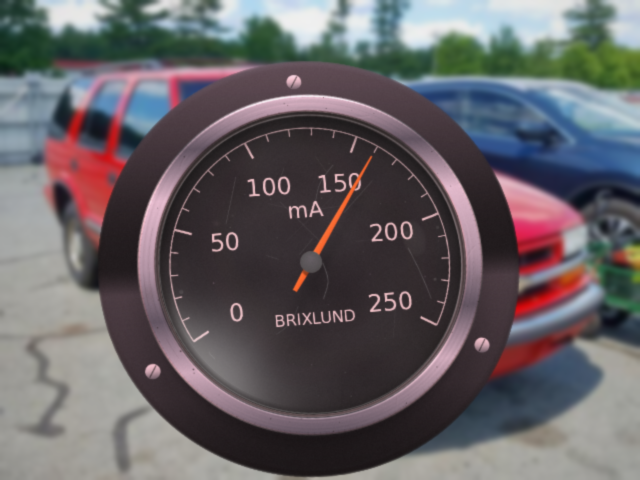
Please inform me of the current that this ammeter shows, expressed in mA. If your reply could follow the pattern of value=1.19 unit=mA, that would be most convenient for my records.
value=160 unit=mA
